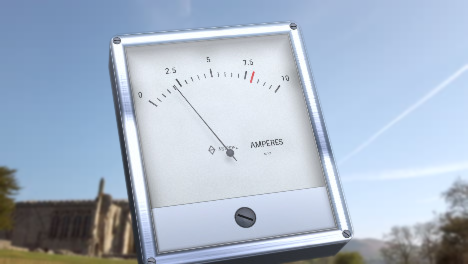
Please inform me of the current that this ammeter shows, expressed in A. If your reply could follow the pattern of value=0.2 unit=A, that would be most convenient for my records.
value=2 unit=A
